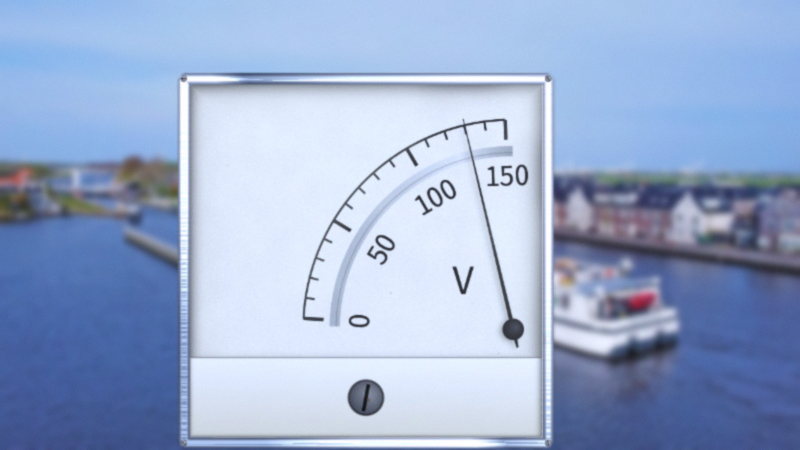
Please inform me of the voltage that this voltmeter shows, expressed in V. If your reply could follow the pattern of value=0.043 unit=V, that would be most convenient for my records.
value=130 unit=V
